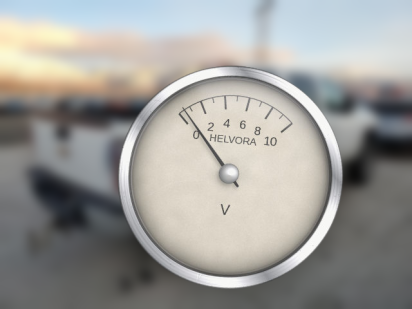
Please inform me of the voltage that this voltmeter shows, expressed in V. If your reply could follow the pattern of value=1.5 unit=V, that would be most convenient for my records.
value=0.5 unit=V
